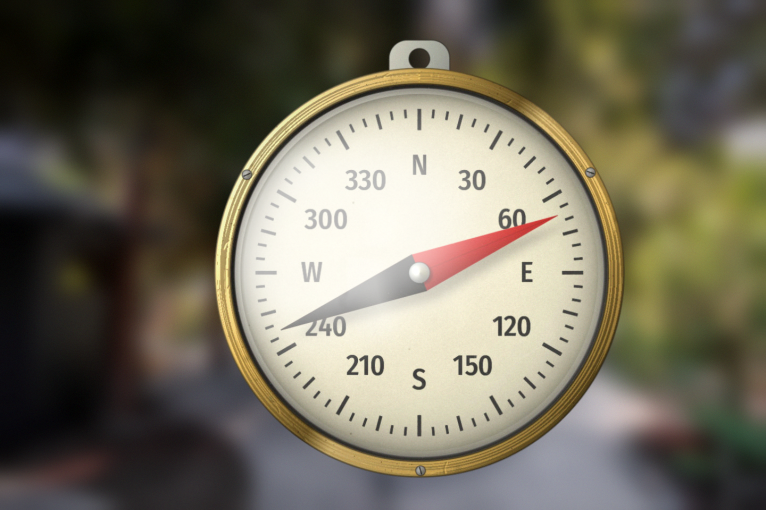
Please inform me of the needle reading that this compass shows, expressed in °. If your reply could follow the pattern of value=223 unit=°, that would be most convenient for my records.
value=67.5 unit=°
